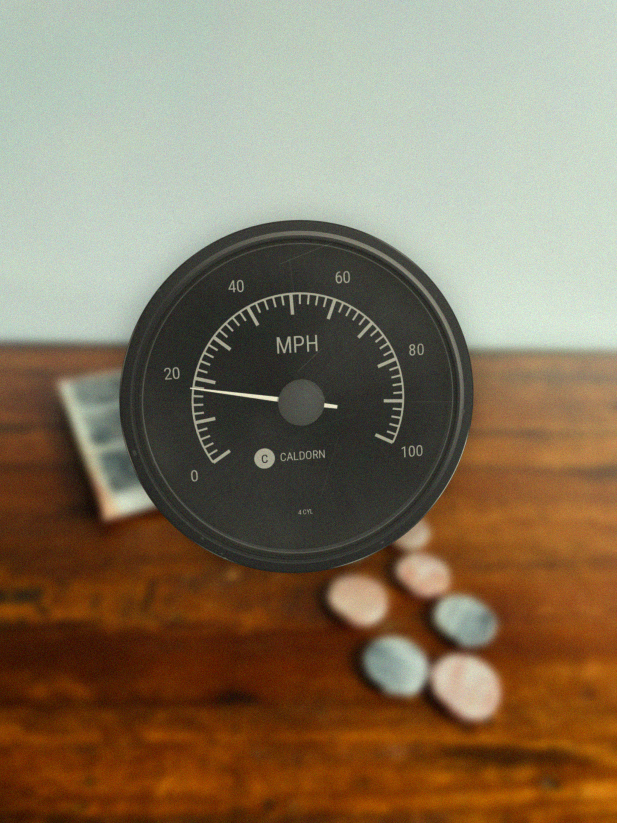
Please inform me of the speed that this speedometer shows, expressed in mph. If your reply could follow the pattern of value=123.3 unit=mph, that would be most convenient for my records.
value=18 unit=mph
